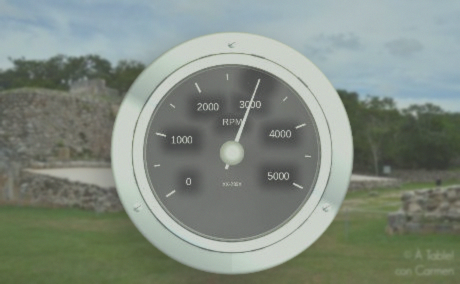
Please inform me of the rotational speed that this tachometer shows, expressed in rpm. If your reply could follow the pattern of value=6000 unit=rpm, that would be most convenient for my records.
value=3000 unit=rpm
